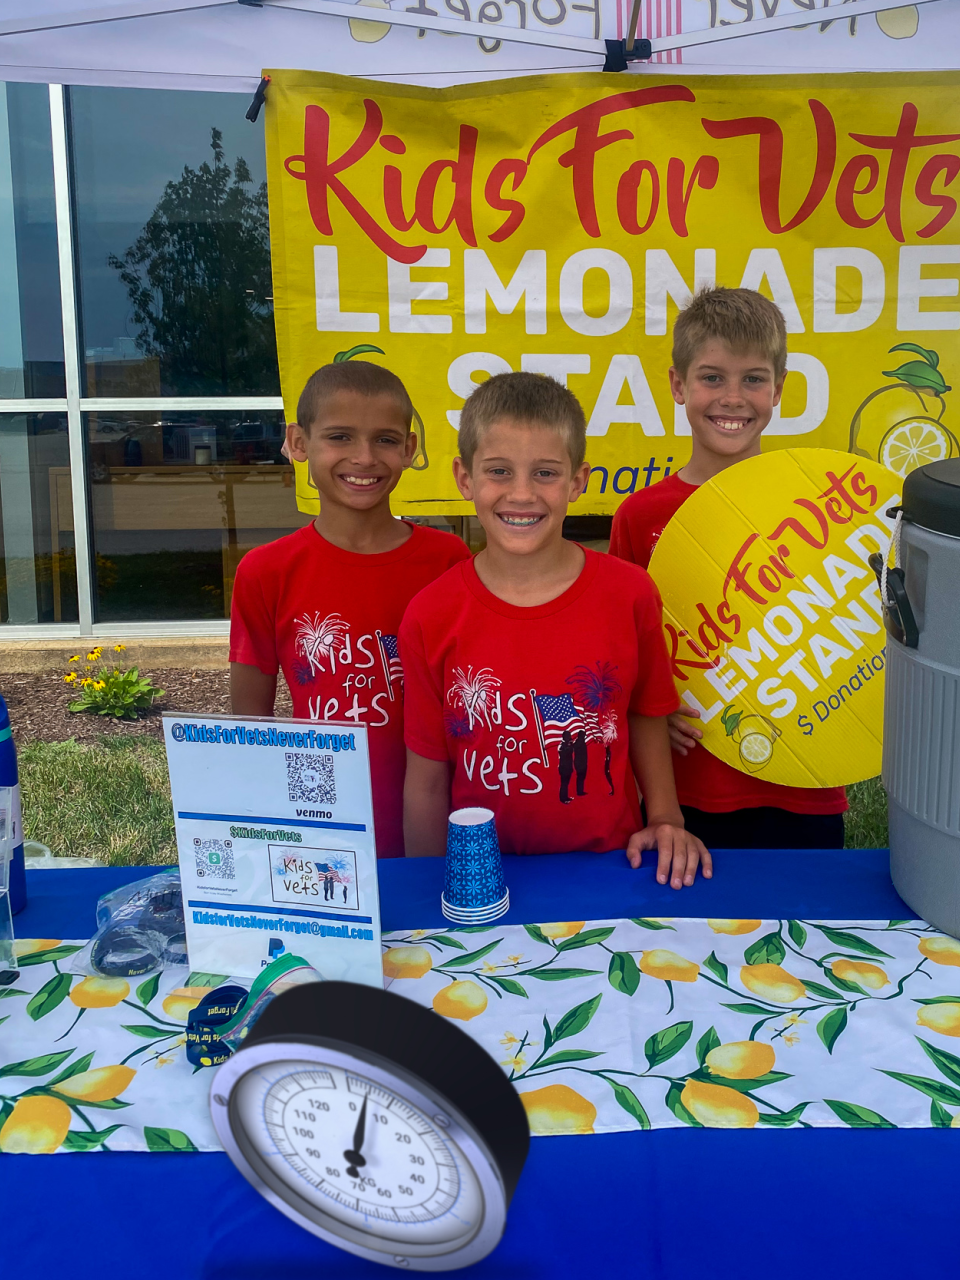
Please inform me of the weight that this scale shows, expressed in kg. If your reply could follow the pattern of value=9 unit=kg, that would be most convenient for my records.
value=5 unit=kg
